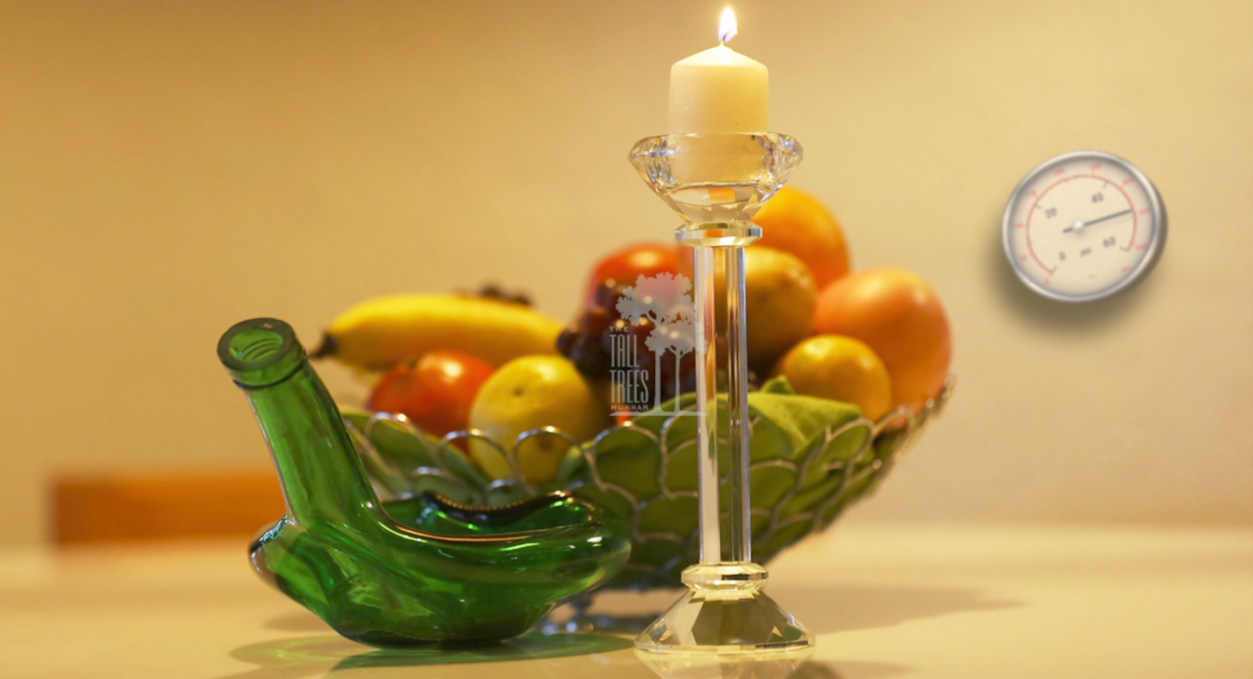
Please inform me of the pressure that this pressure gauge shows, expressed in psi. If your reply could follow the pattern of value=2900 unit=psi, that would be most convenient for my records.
value=50 unit=psi
